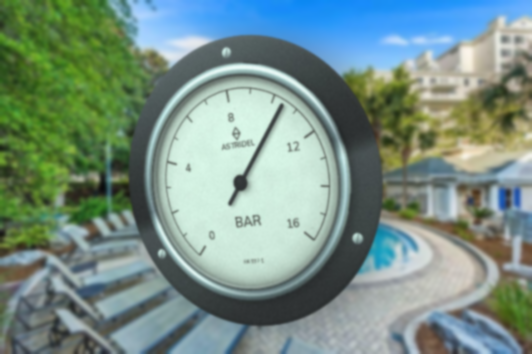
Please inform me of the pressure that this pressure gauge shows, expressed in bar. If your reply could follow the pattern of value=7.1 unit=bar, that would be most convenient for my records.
value=10.5 unit=bar
